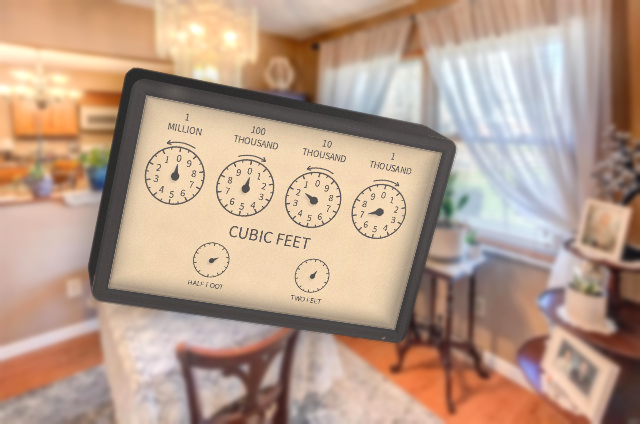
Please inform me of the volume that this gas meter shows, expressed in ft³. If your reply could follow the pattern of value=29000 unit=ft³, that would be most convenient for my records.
value=1700 unit=ft³
